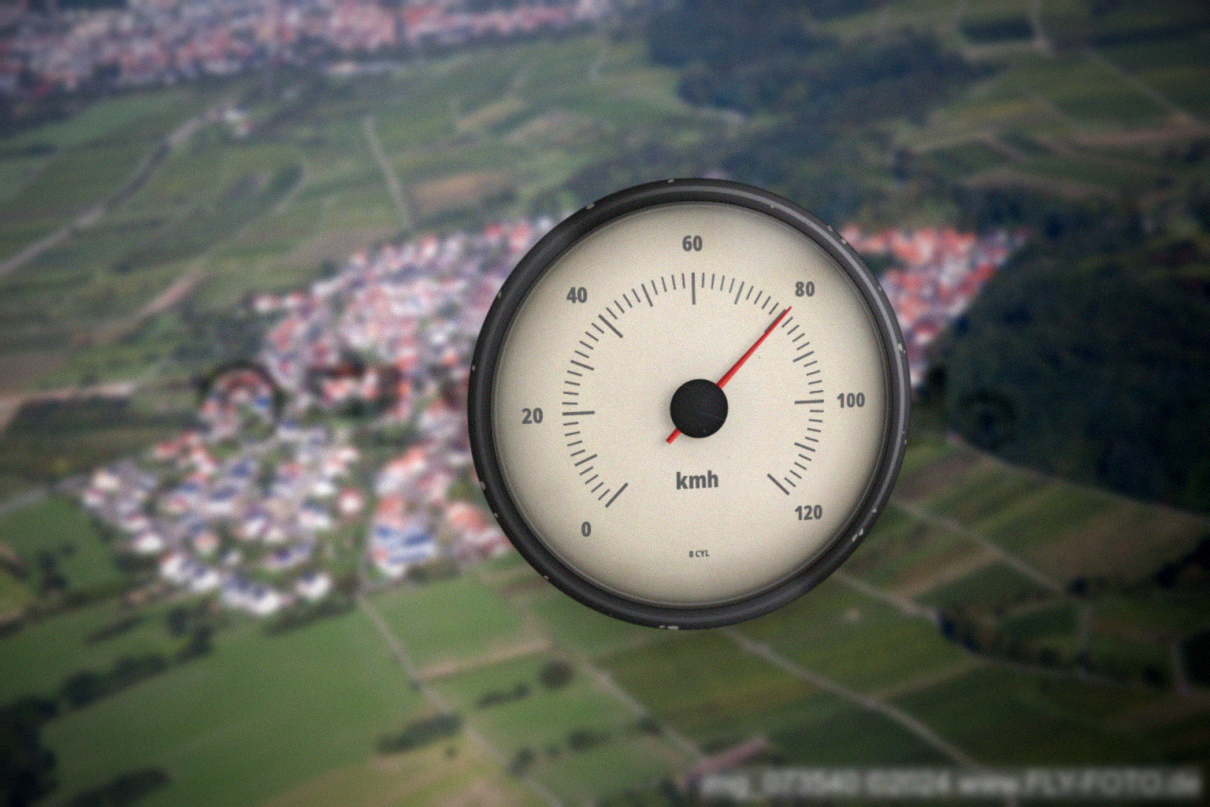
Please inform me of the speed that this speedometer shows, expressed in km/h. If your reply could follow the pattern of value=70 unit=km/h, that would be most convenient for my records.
value=80 unit=km/h
